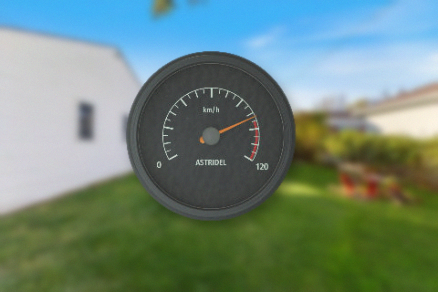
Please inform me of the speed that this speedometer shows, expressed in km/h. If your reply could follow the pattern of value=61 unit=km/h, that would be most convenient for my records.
value=92.5 unit=km/h
